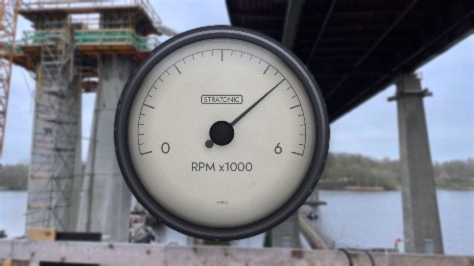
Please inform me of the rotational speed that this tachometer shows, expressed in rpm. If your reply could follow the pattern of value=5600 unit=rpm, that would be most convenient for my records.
value=4400 unit=rpm
